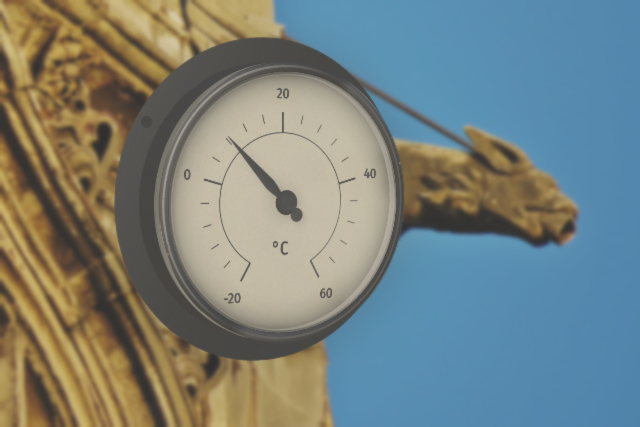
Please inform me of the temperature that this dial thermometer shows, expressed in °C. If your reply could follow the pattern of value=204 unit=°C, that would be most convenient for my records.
value=8 unit=°C
